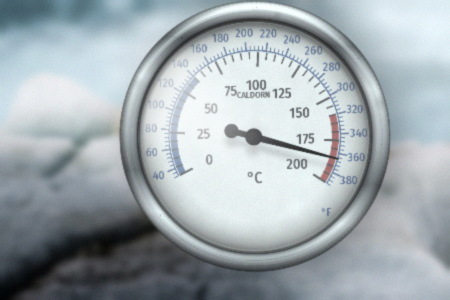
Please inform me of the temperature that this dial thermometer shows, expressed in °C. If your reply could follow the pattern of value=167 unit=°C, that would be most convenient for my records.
value=185 unit=°C
